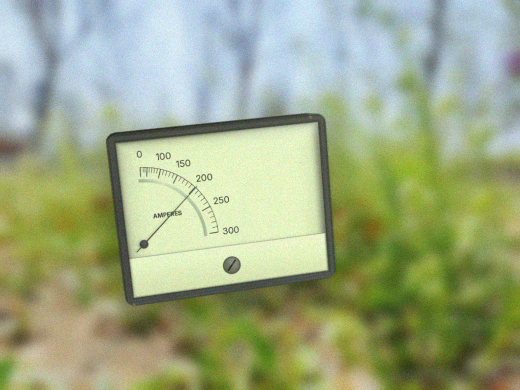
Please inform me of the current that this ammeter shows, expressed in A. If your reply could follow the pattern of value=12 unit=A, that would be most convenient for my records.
value=200 unit=A
